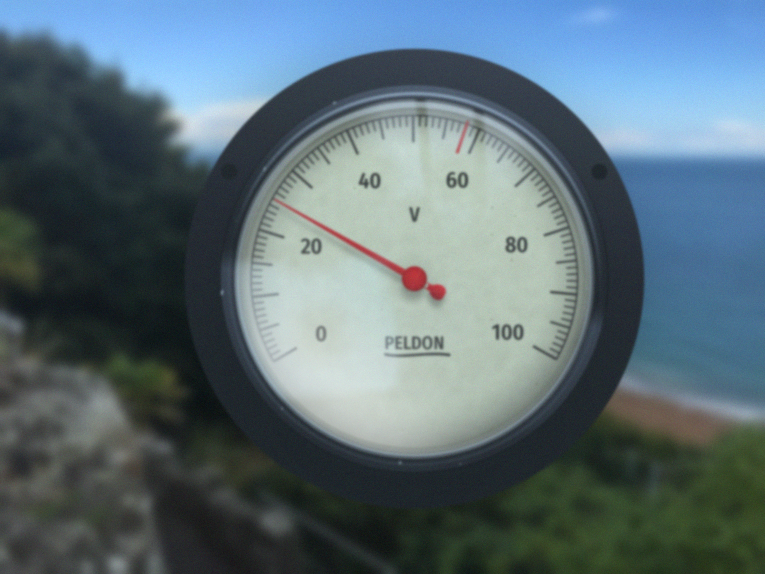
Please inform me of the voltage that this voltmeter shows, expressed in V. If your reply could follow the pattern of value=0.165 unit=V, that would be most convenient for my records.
value=25 unit=V
